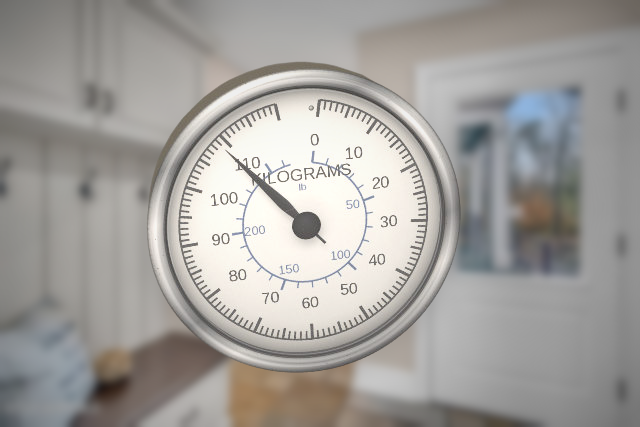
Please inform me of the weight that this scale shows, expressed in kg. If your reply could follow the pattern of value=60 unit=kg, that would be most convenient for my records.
value=109 unit=kg
